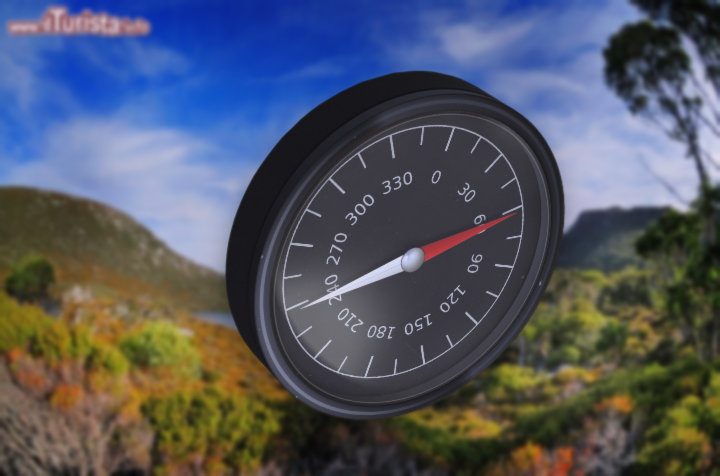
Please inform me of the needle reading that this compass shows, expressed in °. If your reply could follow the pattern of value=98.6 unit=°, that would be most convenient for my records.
value=60 unit=°
